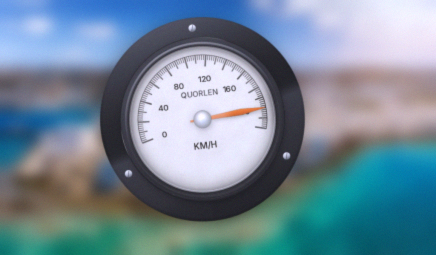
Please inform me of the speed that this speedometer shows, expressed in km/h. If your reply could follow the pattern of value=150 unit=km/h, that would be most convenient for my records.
value=200 unit=km/h
